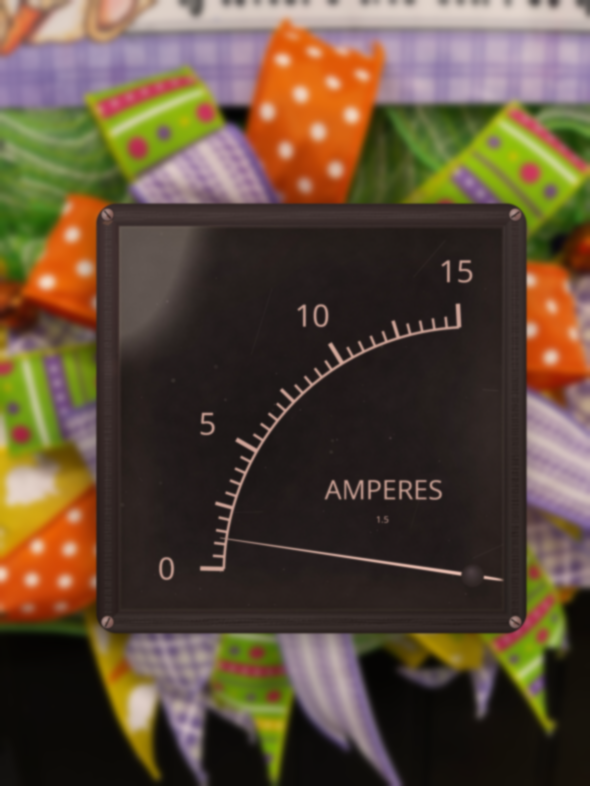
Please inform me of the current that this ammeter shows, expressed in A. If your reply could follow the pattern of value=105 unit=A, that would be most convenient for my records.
value=1.25 unit=A
